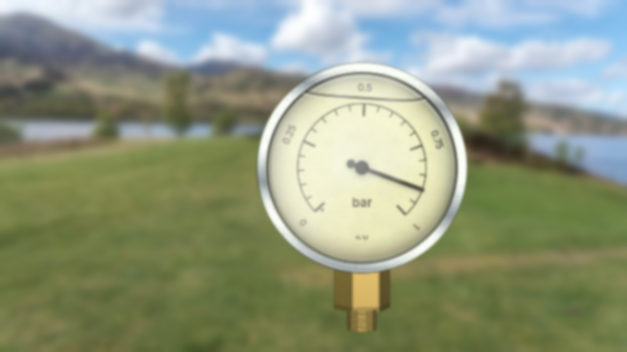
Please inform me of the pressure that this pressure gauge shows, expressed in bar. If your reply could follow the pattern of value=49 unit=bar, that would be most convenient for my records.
value=0.9 unit=bar
